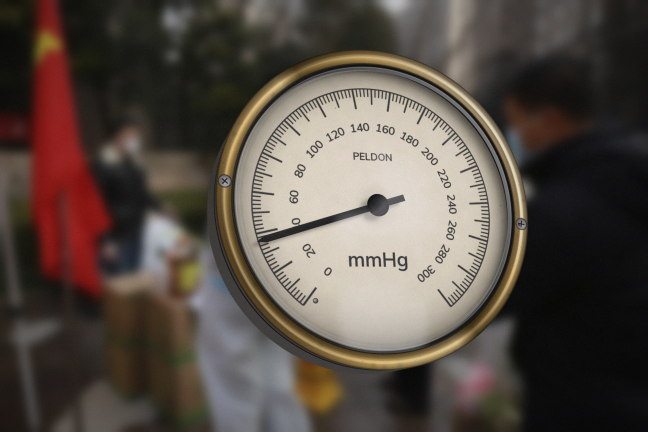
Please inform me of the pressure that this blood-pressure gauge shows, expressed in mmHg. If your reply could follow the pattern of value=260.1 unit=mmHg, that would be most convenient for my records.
value=36 unit=mmHg
